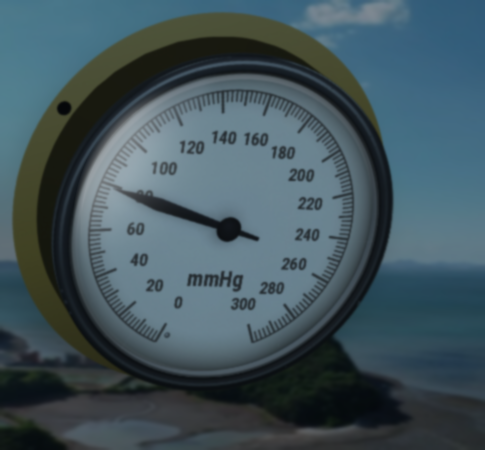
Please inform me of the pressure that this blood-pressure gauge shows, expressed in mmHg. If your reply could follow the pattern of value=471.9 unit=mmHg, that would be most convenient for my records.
value=80 unit=mmHg
